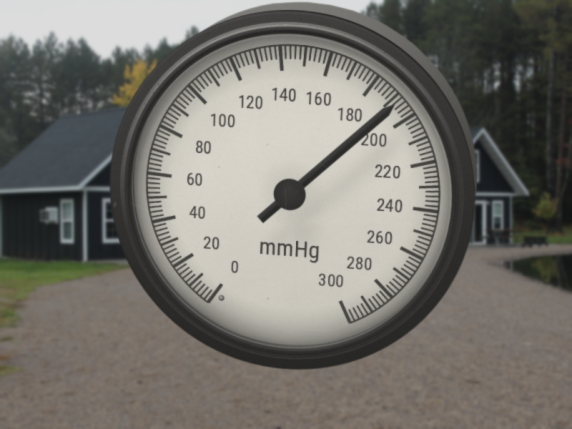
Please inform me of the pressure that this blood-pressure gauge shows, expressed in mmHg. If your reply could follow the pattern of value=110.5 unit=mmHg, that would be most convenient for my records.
value=192 unit=mmHg
